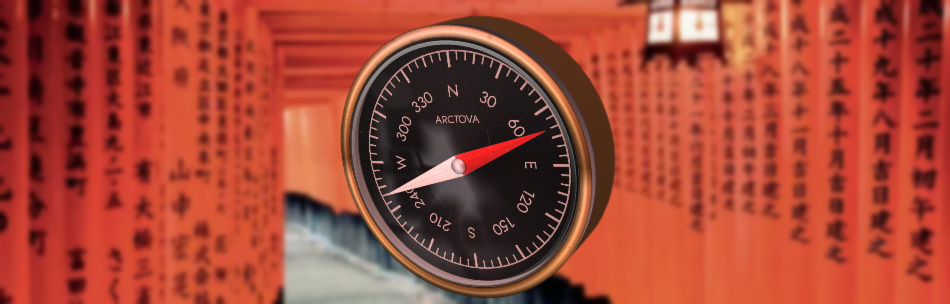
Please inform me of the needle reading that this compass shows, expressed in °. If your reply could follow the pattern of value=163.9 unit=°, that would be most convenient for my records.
value=70 unit=°
